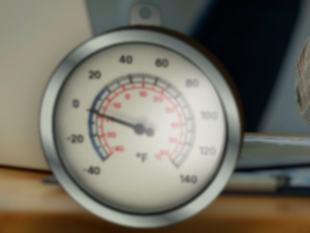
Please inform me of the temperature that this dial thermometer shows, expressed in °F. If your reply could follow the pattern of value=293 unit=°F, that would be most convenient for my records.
value=0 unit=°F
